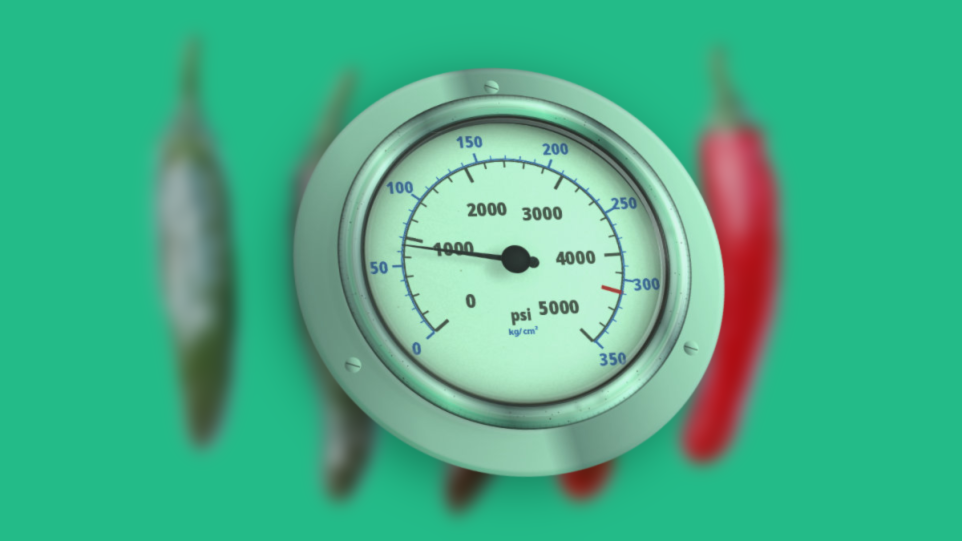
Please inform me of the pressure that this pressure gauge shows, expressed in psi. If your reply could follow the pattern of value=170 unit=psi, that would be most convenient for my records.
value=900 unit=psi
